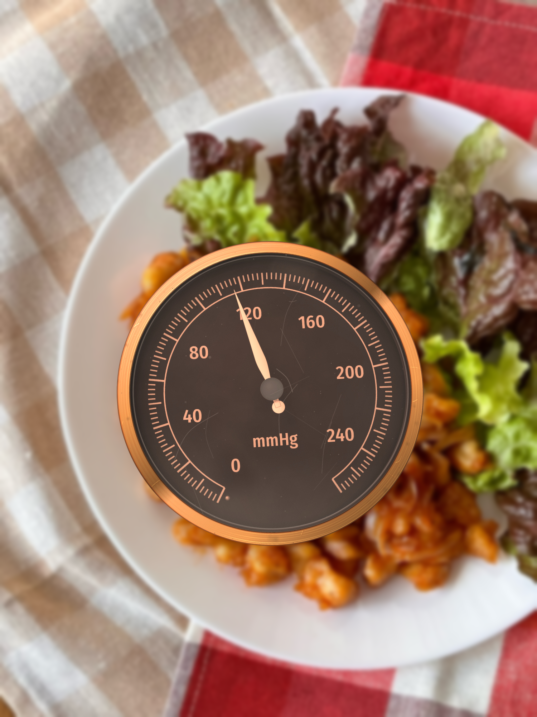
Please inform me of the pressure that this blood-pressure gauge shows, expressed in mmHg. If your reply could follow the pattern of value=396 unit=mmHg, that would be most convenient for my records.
value=116 unit=mmHg
